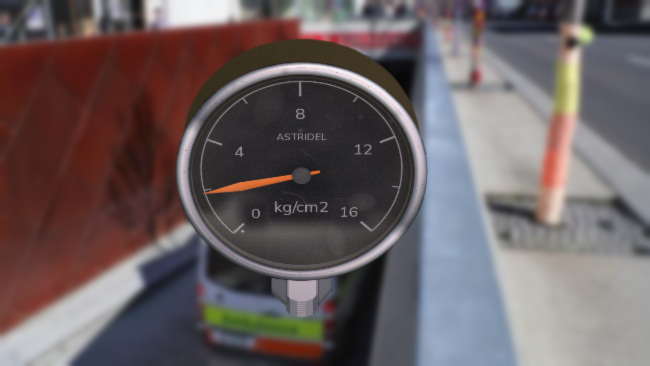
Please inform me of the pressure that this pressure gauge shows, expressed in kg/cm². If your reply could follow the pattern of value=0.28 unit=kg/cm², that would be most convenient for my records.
value=2 unit=kg/cm²
